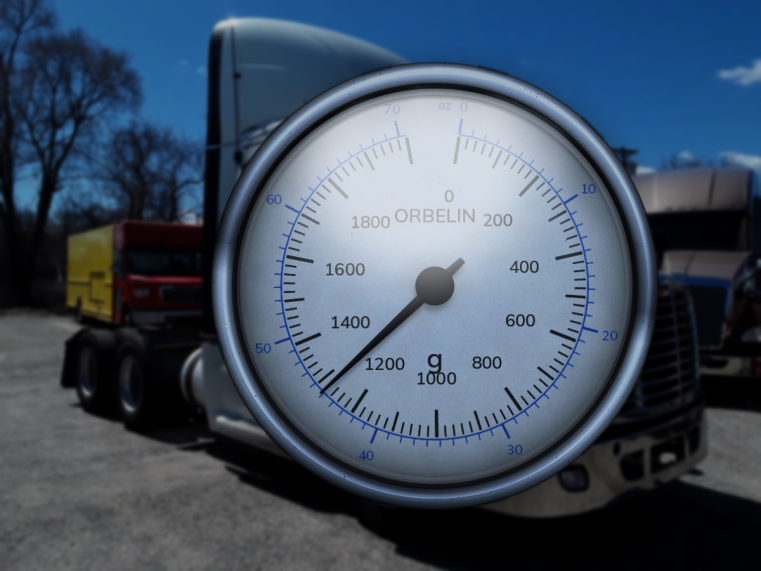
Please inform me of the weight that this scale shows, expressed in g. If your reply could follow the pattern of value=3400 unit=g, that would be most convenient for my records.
value=1280 unit=g
